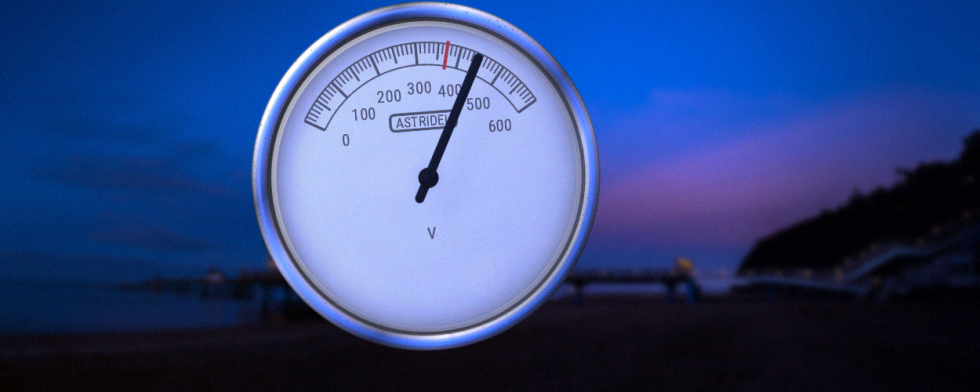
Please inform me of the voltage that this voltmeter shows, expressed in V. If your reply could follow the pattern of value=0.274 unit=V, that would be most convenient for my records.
value=440 unit=V
